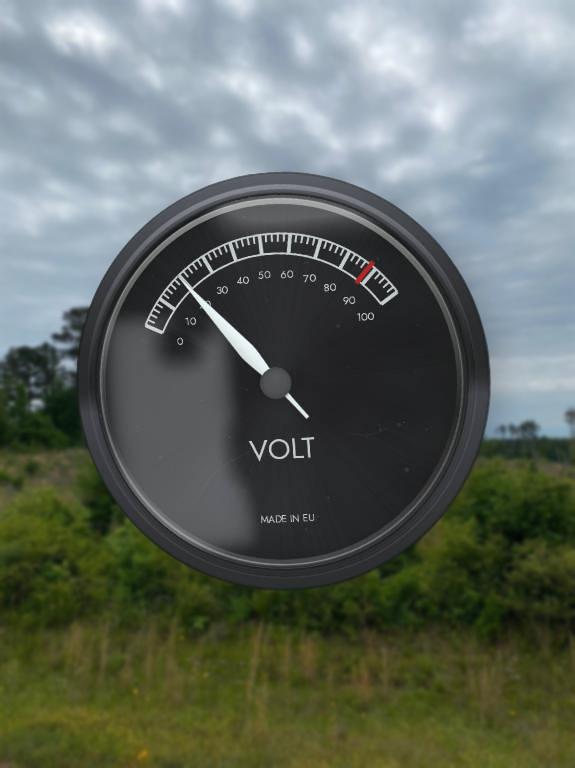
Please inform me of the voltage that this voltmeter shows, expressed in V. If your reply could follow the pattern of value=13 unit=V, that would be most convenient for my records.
value=20 unit=V
